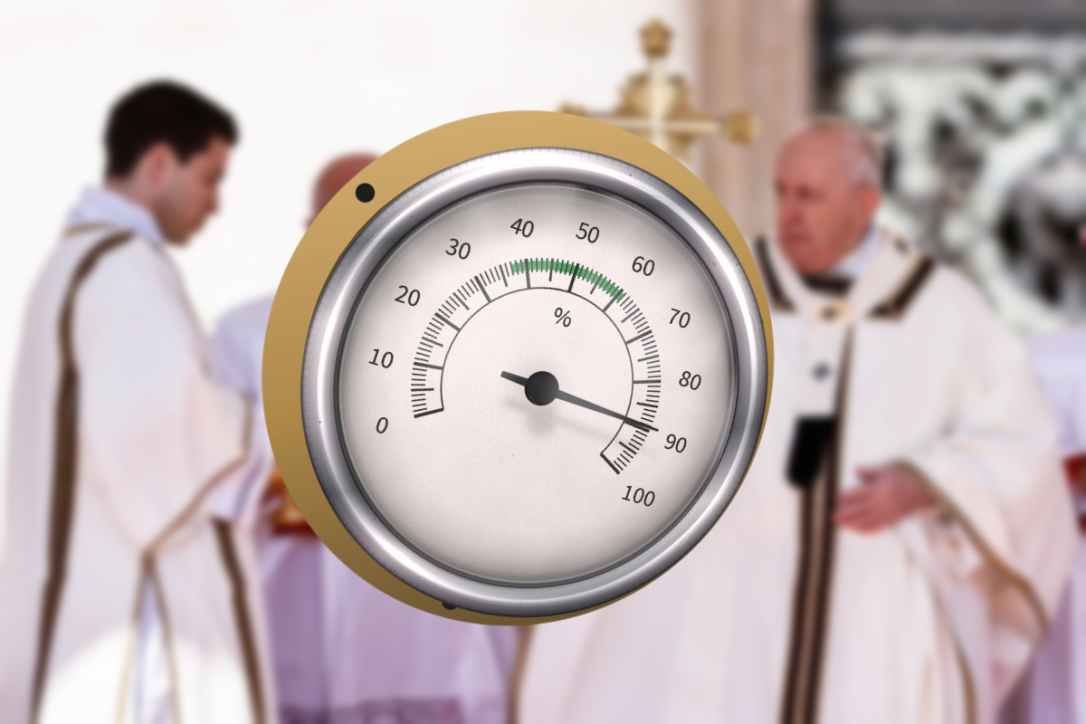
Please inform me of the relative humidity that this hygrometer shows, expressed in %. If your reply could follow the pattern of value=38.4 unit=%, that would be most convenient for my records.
value=89 unit=%
